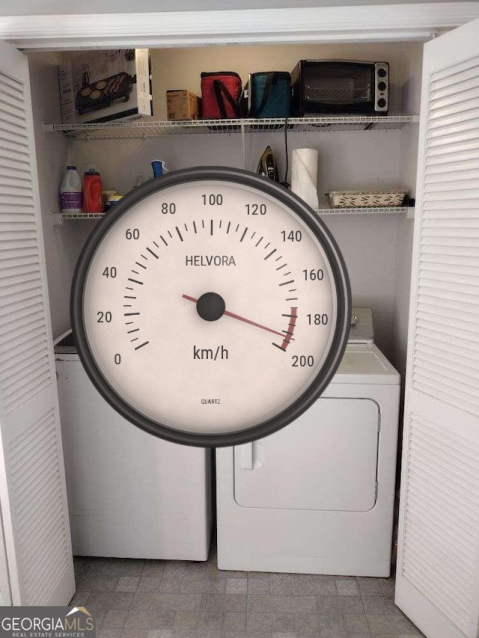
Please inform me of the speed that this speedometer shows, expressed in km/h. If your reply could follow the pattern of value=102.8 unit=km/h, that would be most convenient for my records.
value=192.5 unit=km/h
